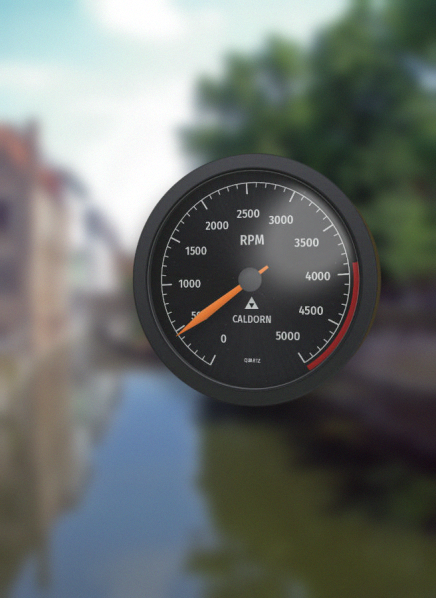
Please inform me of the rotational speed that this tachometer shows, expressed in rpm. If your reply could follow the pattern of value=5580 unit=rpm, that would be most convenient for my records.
value=450 unit=rpm
